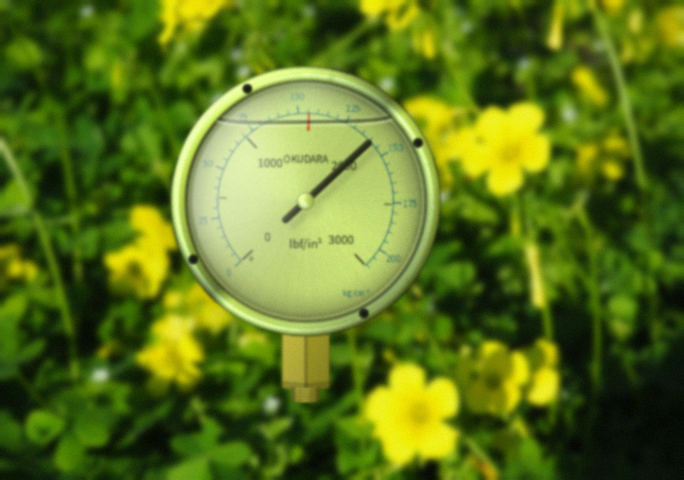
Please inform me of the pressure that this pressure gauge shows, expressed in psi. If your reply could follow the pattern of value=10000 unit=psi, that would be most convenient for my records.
value=2000 unit=psi
